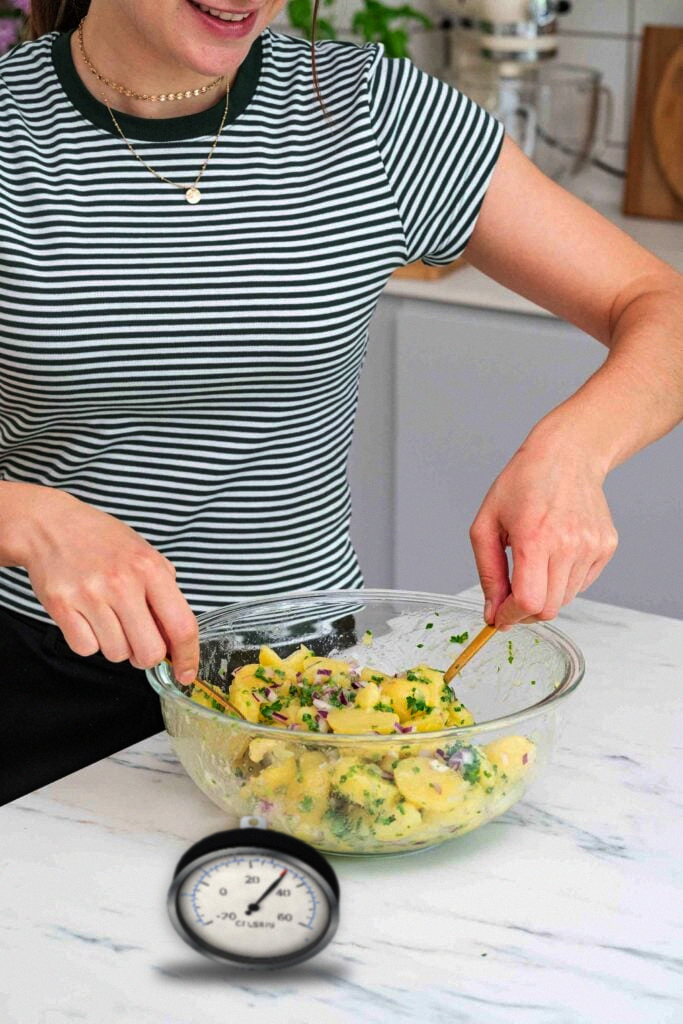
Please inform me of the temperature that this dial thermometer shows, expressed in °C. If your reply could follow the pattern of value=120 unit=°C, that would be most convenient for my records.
value=32 unit=°C
